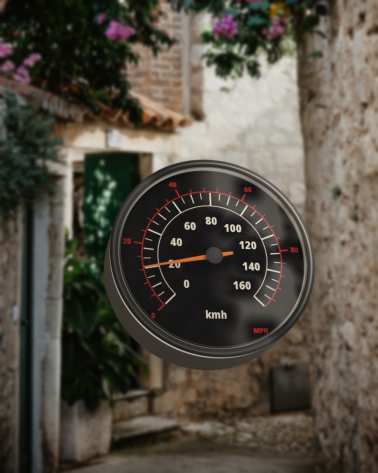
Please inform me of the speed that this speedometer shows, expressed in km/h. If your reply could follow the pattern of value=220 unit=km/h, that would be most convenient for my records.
value=20 unit=km/h
